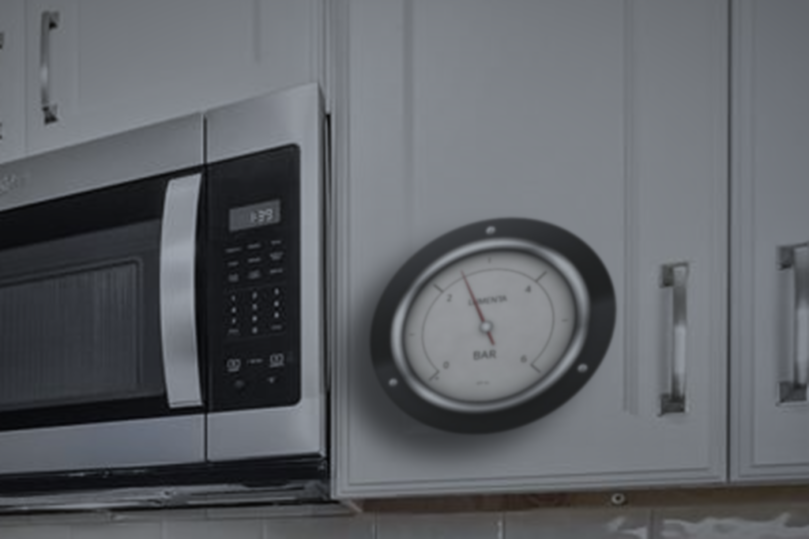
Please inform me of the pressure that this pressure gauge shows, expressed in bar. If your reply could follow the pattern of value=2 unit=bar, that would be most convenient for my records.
value=2.5 unit=bar
